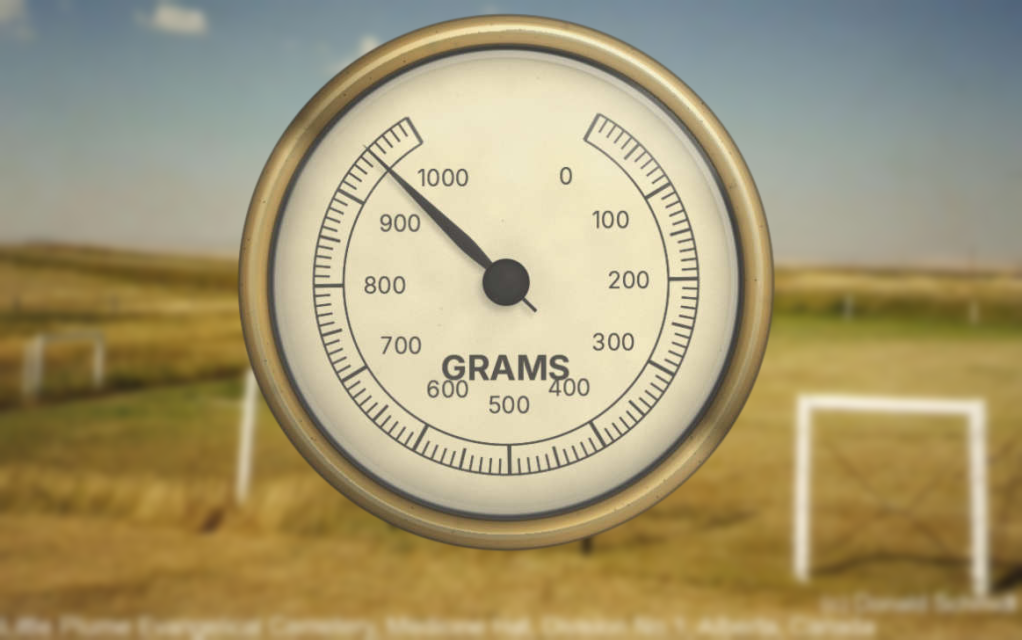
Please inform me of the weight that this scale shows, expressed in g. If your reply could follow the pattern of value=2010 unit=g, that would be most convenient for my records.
value=950 unit=g
